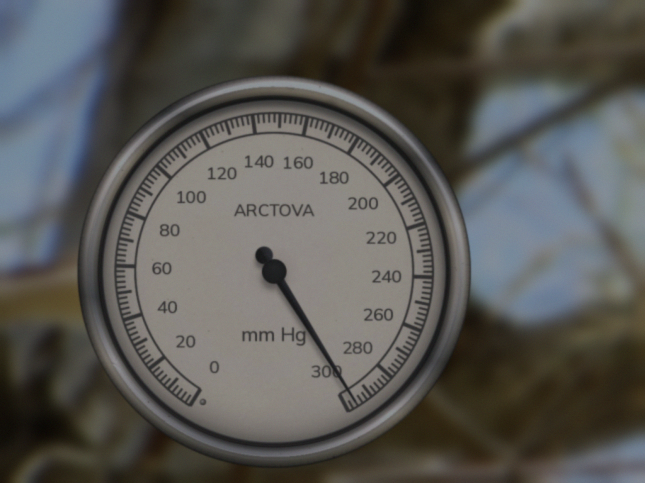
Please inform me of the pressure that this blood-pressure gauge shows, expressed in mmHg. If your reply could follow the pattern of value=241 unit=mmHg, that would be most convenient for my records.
value=296 unit=mmHg
